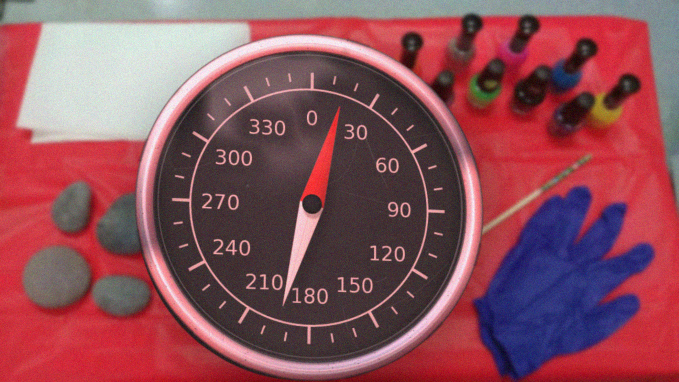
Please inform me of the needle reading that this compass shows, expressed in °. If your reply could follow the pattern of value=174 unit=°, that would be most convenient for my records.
value=15 unit=°
